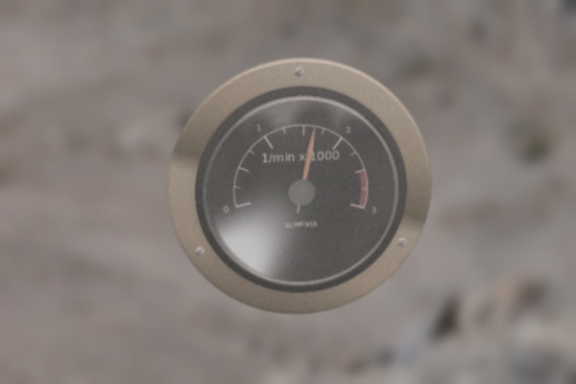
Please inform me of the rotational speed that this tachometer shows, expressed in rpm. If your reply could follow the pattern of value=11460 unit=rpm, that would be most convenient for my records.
value=1625 unit=rpm
